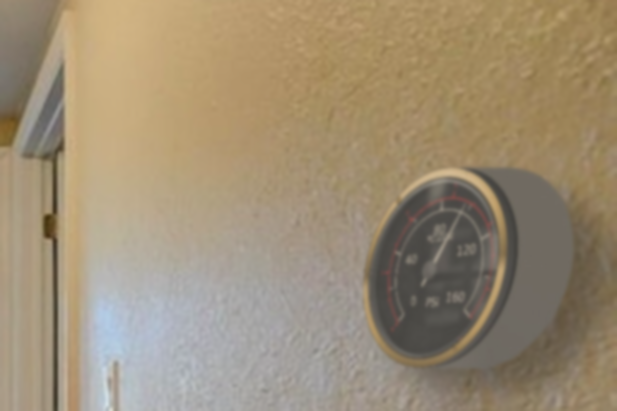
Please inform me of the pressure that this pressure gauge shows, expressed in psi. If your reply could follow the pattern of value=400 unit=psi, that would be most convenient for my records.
value=100 unit=psi
